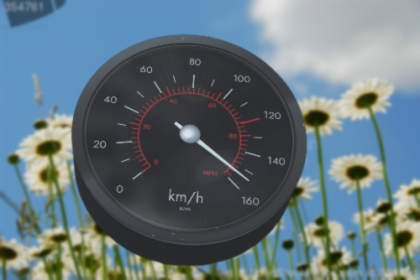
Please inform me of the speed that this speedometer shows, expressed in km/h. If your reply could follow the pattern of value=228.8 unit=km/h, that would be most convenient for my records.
value=155 unit=km/h
